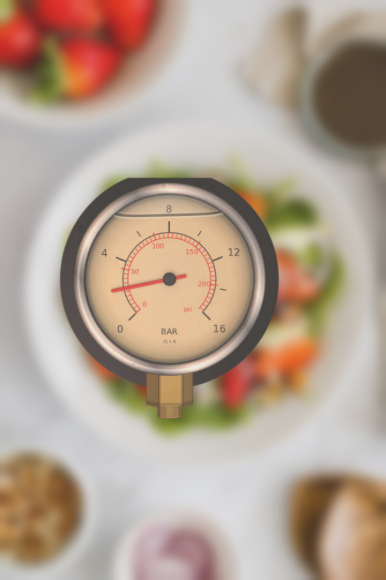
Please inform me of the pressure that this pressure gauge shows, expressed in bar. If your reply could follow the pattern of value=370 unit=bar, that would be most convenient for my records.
value=2 unit=bar
